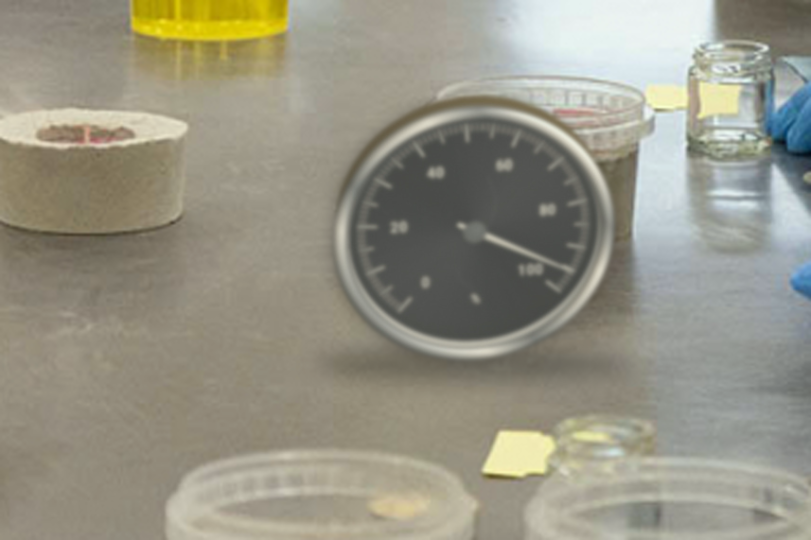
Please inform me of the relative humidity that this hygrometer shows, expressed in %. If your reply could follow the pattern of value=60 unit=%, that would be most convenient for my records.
value=95 unit=%
